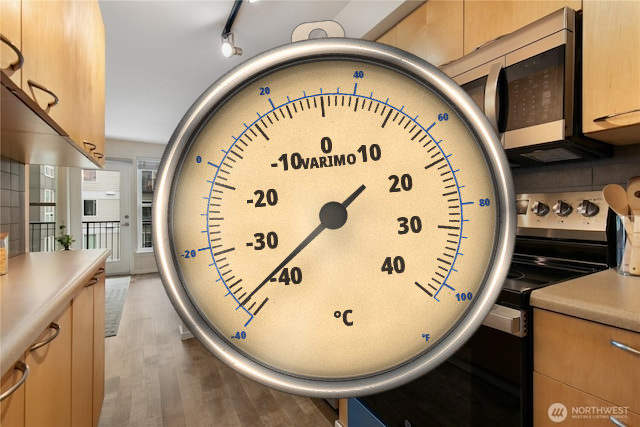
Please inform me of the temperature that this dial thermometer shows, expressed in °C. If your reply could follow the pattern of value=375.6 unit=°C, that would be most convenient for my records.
value=-38 unit=°C
